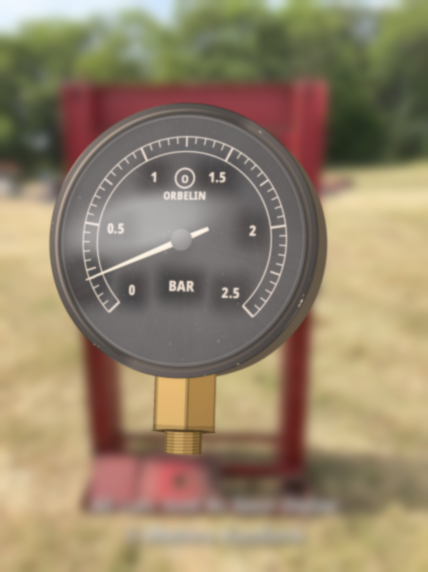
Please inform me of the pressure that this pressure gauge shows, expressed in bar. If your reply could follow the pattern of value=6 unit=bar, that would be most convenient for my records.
value=0.2 unit=bar
